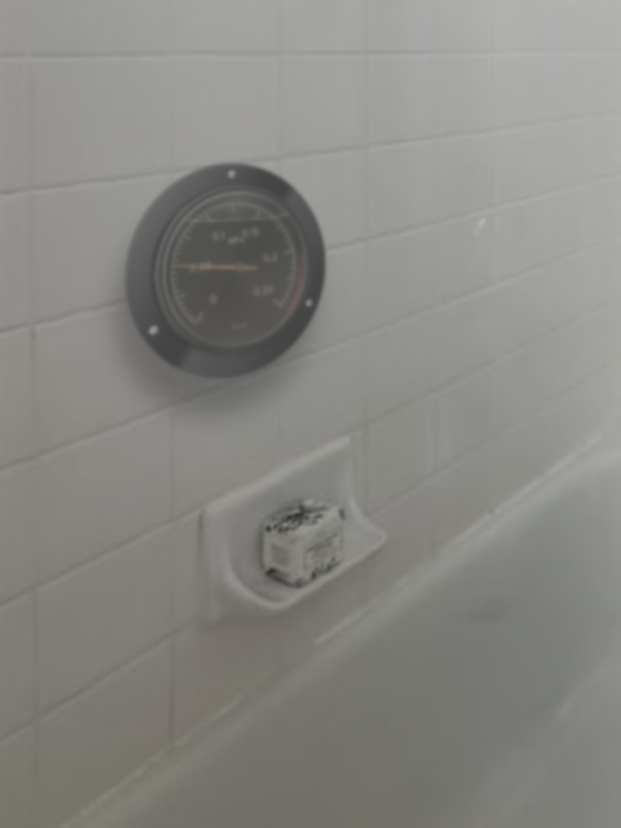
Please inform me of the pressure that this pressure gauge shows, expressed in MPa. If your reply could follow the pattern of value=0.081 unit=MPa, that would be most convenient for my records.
value=0.05 unit=MPa
